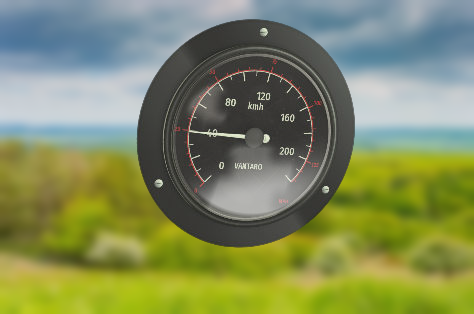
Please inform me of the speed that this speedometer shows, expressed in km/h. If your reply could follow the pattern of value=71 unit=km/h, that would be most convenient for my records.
value=40 unit=km/h
